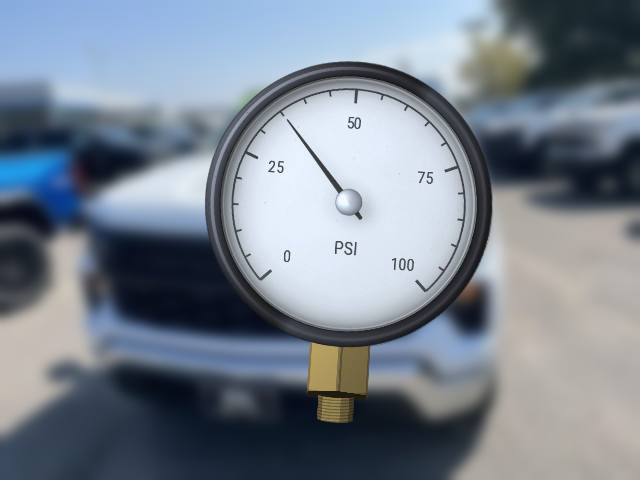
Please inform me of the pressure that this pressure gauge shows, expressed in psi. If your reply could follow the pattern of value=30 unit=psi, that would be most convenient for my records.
value=35 unit=psi
